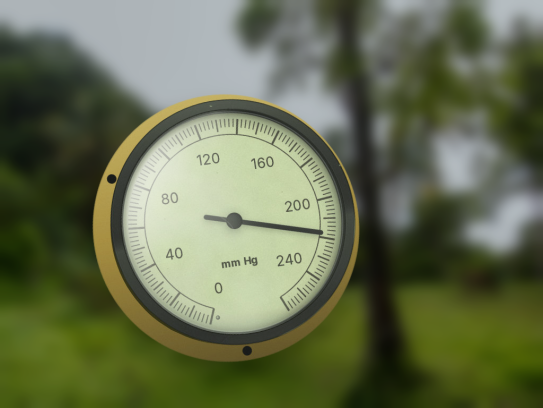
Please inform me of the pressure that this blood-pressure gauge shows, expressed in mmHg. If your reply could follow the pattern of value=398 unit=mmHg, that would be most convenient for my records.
value=218 unit=mmHg
